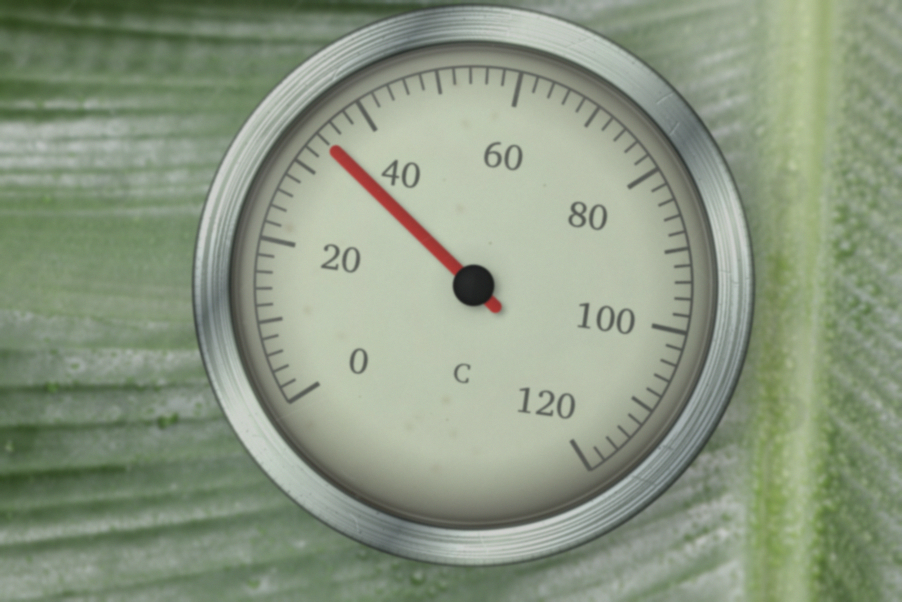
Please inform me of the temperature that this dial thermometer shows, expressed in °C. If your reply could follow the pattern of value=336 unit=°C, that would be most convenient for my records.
value=34 unit=°C
